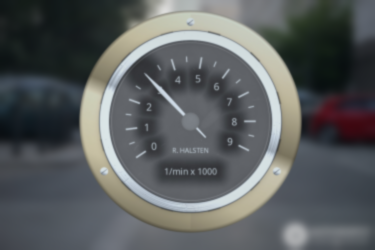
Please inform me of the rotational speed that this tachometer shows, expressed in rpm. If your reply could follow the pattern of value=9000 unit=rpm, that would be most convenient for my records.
value=3000 unit=rpm
